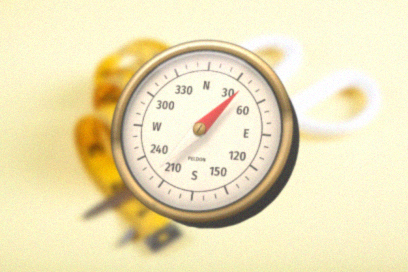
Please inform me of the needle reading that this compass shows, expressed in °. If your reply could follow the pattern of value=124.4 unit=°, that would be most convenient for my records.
value=40 unit=°
